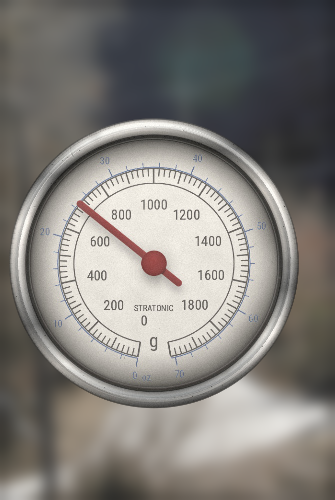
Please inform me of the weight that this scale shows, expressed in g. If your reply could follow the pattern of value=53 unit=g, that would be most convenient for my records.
value=700 unit=g
